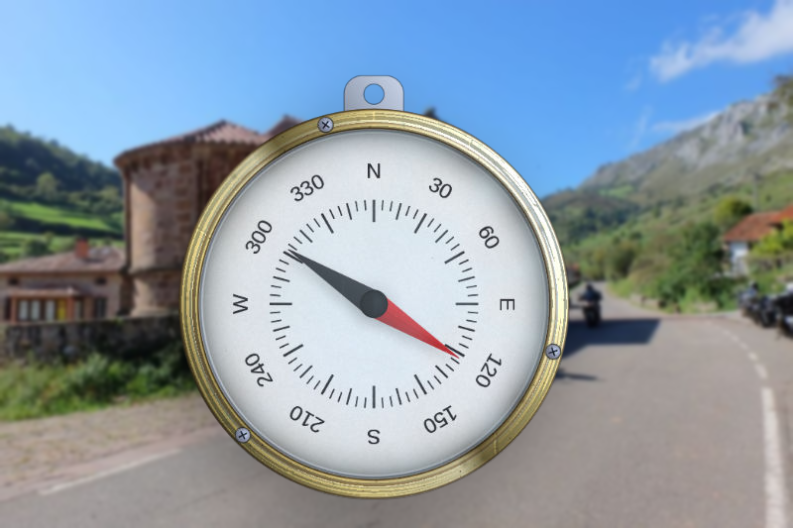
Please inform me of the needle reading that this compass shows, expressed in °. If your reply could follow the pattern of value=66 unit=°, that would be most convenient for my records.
value=122.5 unit=°
